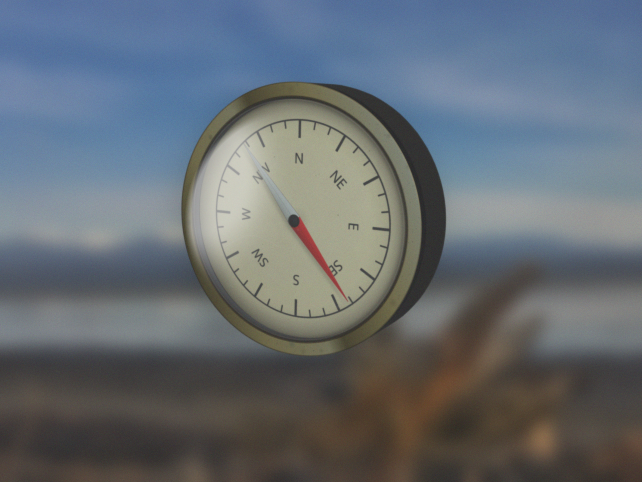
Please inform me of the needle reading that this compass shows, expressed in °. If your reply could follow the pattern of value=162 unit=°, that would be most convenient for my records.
value=140 unit=°
